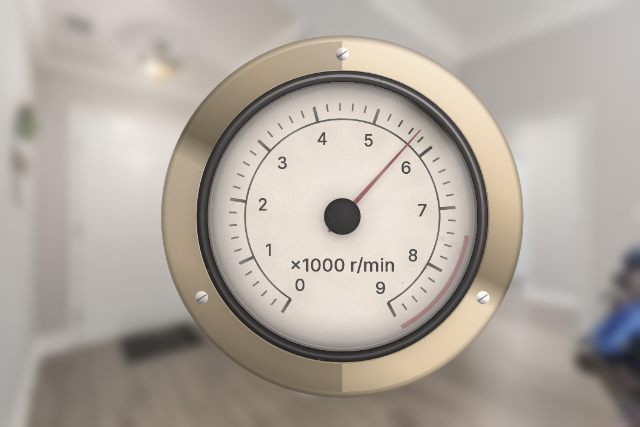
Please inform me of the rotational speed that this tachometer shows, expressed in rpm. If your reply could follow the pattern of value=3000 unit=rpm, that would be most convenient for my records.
value=5700 unit=rpm
